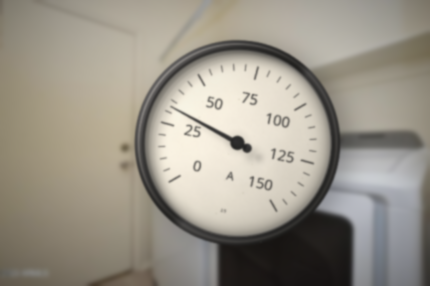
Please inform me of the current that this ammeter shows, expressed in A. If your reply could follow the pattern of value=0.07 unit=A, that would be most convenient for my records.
value=32.5 unit=A
